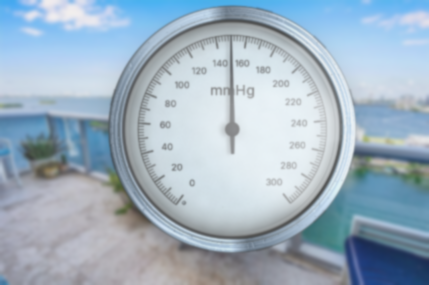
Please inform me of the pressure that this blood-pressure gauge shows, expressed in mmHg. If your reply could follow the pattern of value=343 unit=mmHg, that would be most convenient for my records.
value=150 unit=mmHg
